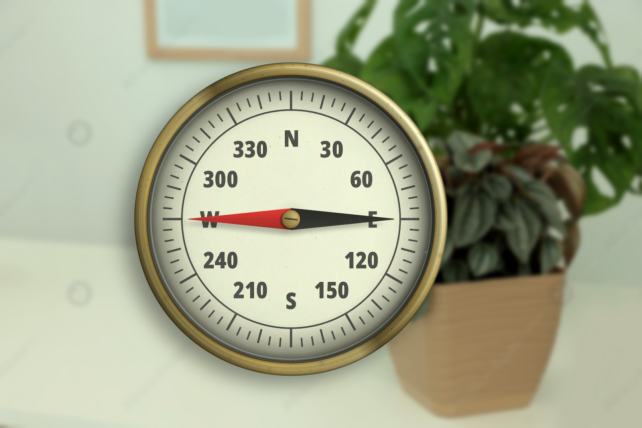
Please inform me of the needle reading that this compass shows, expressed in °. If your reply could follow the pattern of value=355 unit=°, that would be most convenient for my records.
value=270 unit=°
